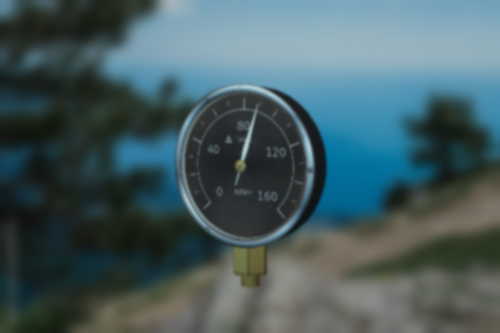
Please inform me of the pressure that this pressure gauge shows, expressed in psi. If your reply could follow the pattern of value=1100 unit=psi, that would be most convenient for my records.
value=90 unit=psi
